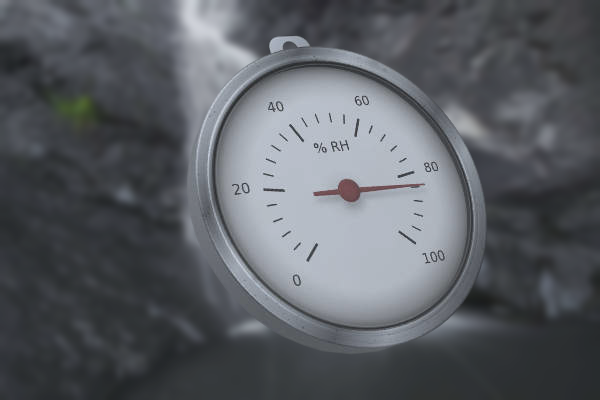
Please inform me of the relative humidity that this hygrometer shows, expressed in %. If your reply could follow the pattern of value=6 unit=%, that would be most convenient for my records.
value=84 unit=%
